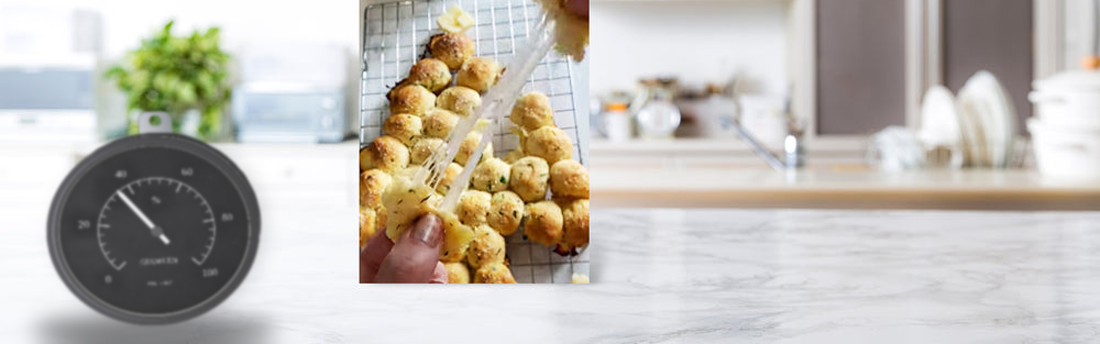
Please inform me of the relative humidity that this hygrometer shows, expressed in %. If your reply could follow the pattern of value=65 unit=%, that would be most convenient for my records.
value=36 unit=%
